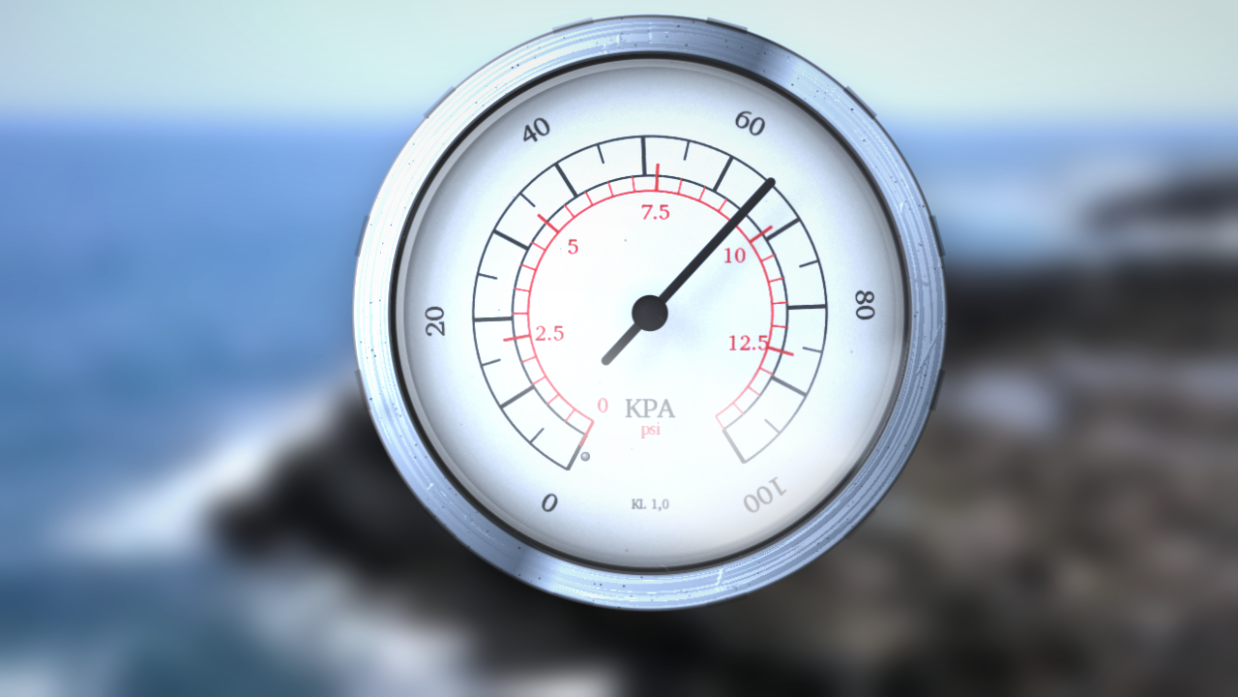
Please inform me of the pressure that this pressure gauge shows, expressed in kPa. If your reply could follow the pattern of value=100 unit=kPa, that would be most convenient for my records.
value=65 unit=kPa
